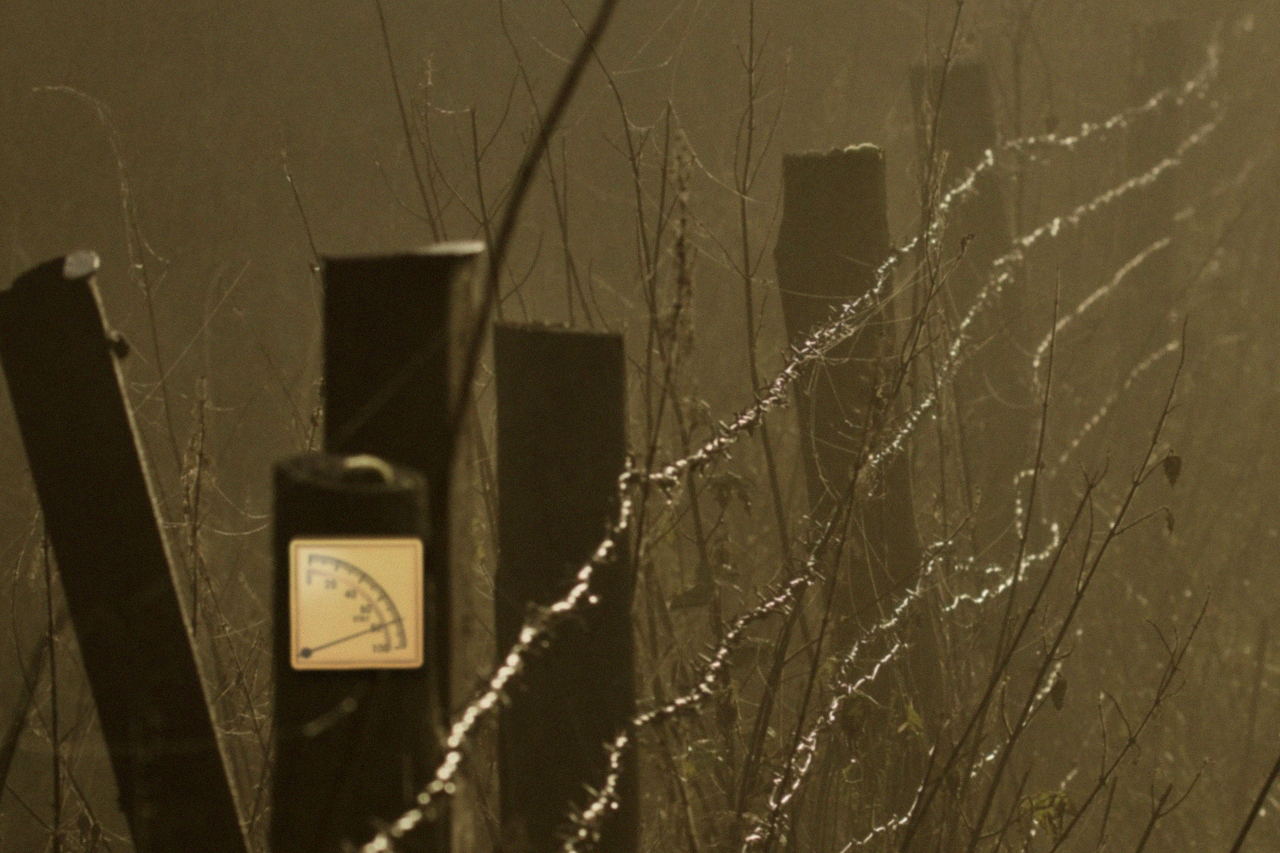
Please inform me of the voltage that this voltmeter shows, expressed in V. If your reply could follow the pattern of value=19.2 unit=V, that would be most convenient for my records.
value=80 unit=V
